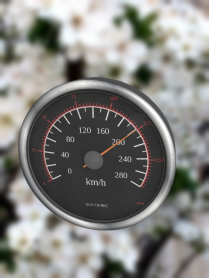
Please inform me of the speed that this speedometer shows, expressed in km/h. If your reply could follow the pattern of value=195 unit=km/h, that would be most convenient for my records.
value=200 unit=km/h
